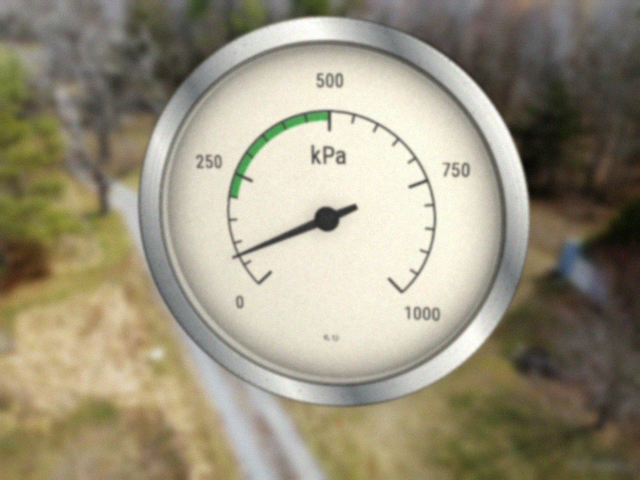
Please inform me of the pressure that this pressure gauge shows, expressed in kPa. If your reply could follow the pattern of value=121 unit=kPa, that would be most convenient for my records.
value=75 unit=kPa
